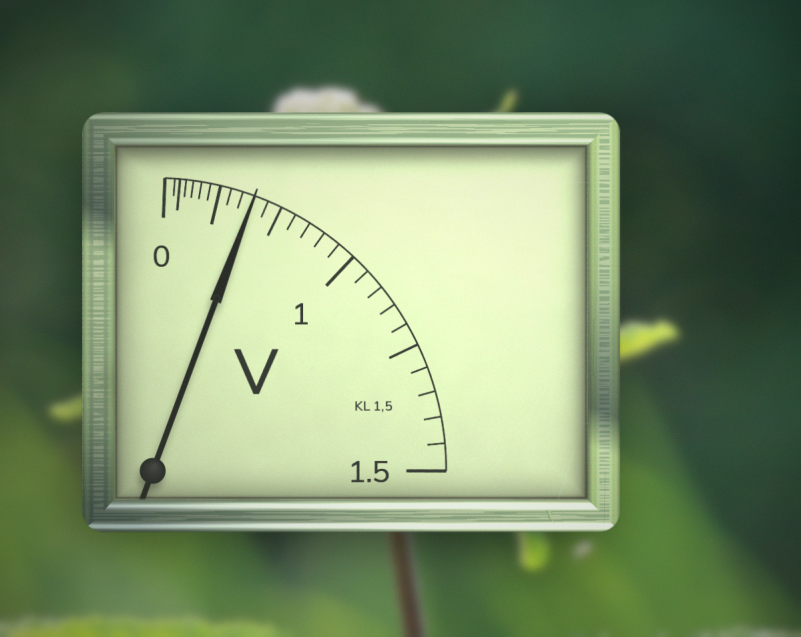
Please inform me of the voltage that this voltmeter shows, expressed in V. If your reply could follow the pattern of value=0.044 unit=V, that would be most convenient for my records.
value=0.65 unit=V
